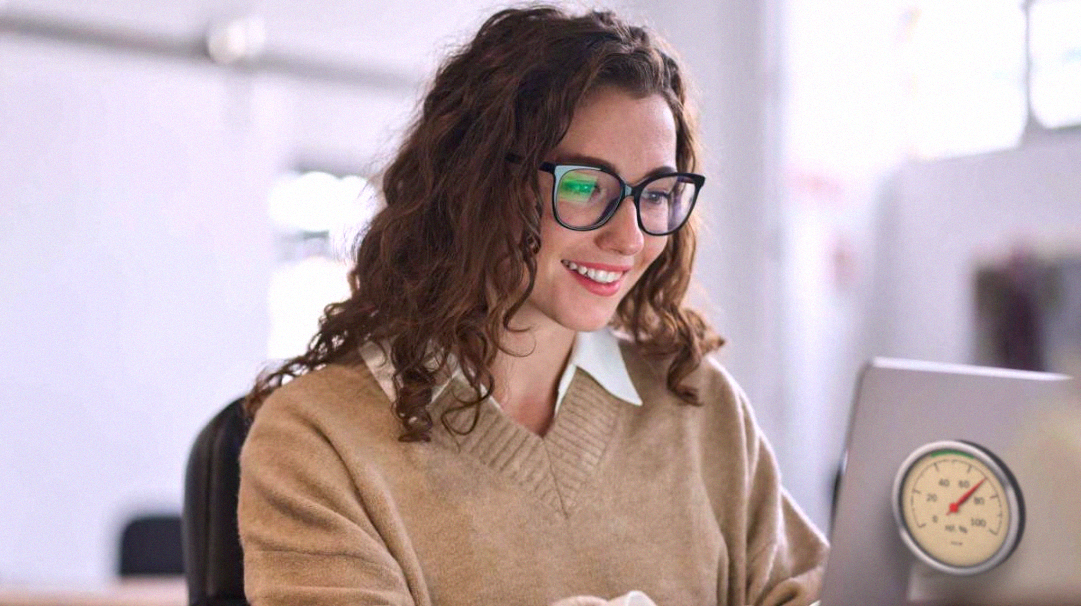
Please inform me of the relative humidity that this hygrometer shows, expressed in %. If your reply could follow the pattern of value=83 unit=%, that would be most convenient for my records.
value=70 unit=%
